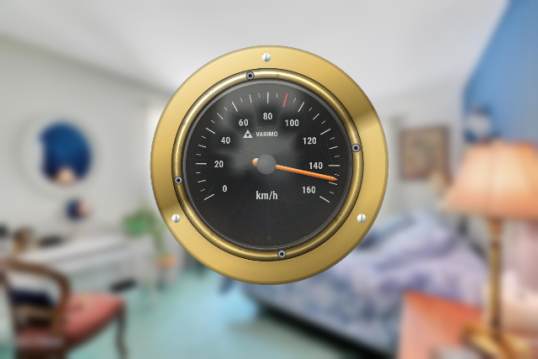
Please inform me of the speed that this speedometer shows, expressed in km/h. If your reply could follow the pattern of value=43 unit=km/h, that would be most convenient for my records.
value=147.5 unit=km/h
